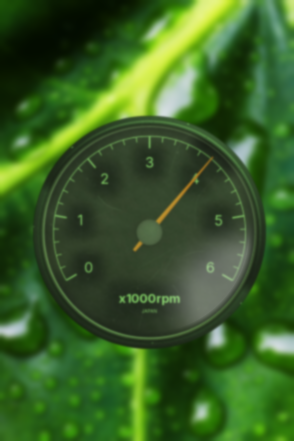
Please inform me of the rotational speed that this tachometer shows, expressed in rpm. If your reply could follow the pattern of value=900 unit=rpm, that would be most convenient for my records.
value=4000 unit=rpm
